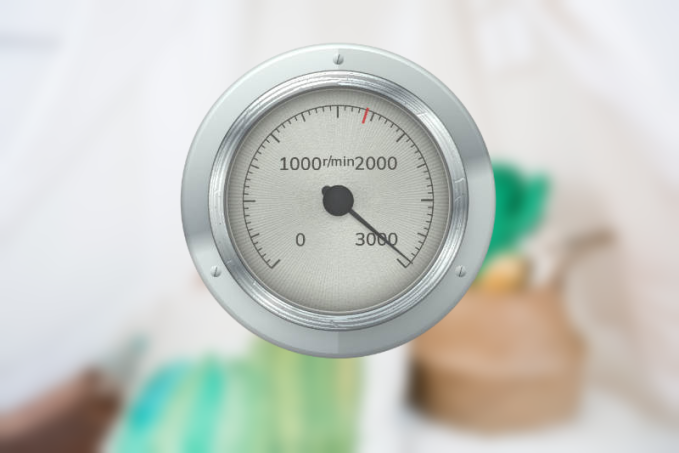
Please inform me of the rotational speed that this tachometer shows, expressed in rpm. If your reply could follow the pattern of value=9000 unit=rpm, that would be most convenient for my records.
value=2950 unit=rpm
